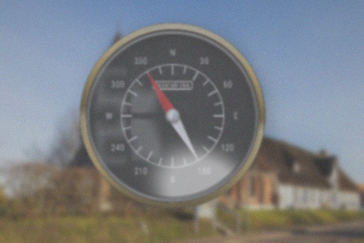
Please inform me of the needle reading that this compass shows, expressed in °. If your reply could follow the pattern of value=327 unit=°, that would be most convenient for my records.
value=330 unit=°
